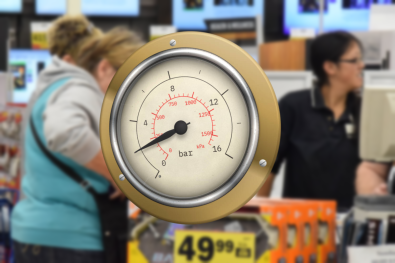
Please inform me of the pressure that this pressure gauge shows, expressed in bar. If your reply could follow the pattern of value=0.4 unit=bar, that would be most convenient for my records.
value=2 unit=bar
